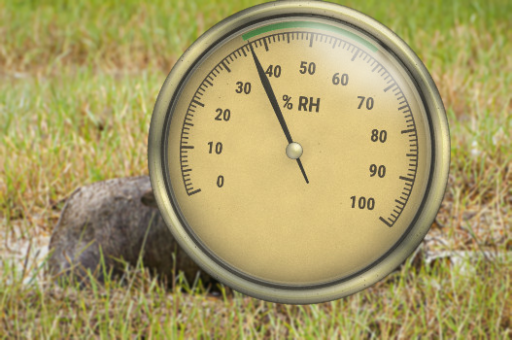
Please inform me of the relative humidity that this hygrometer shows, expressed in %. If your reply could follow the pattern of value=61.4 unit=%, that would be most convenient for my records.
value=37 unit=%
